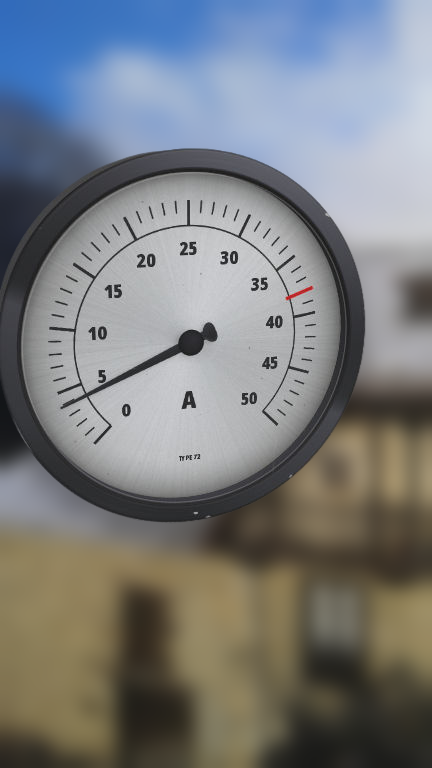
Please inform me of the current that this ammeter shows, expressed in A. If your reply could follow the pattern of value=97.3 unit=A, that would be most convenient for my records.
value=4 unit=A
